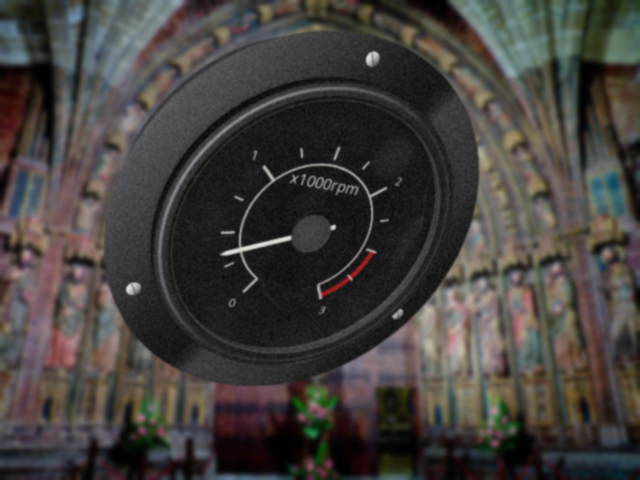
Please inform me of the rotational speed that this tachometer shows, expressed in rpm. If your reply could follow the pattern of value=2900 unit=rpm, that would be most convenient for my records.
value=375 unit=rpm
